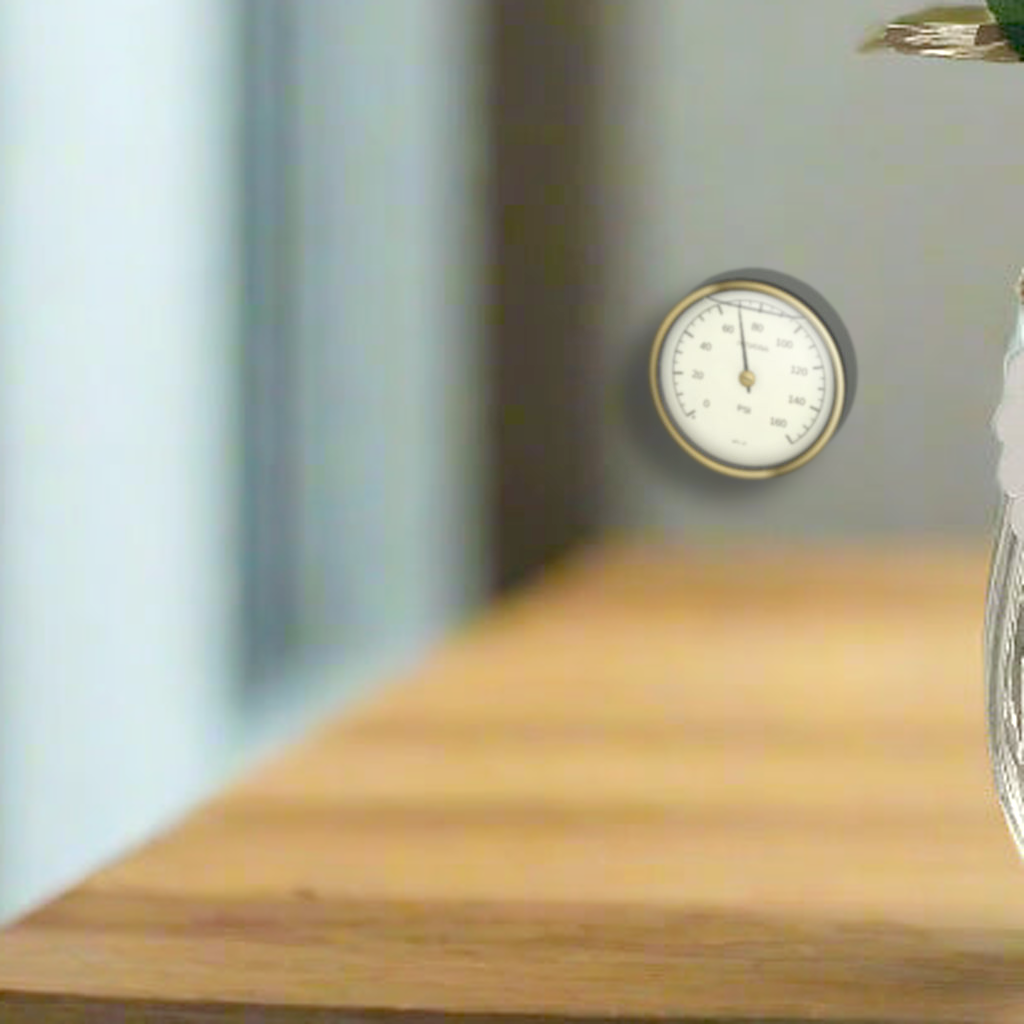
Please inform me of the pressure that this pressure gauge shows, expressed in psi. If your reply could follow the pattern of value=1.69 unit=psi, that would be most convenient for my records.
value=70 unit=psi
